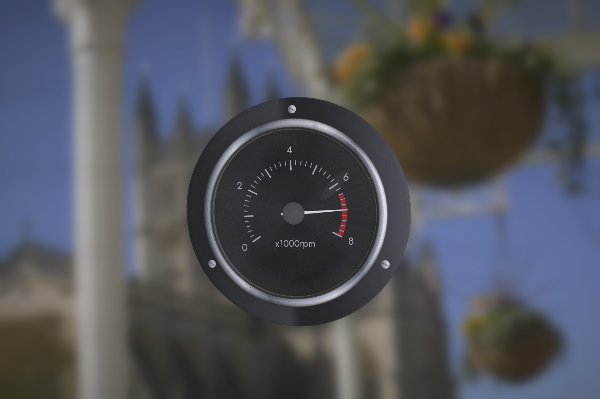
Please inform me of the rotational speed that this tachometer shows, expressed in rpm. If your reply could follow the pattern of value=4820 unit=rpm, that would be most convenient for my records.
value=7000 unit=rpm
